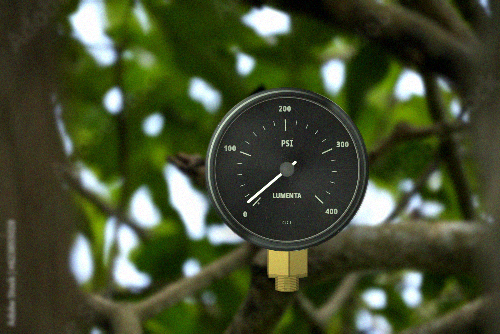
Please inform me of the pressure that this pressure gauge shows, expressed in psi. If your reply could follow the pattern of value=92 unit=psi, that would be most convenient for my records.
value=10 unit=psi
